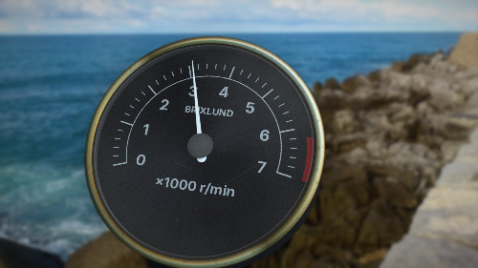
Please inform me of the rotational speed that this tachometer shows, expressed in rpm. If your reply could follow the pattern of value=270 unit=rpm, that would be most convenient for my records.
value=3100 unit=rpm
